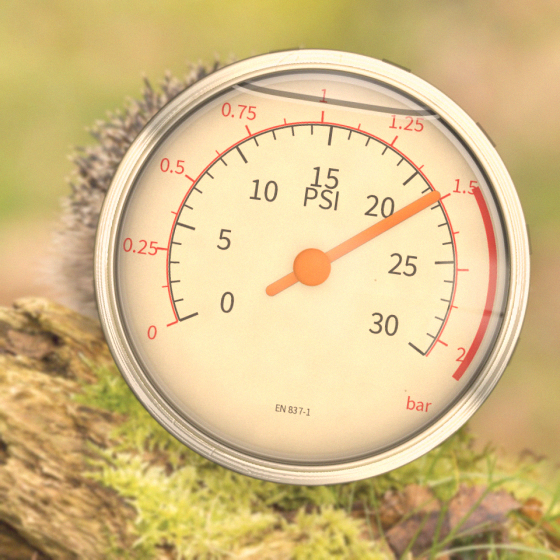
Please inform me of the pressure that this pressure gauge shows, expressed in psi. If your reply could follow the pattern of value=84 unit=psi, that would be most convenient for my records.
value=21.5 unit=psi
